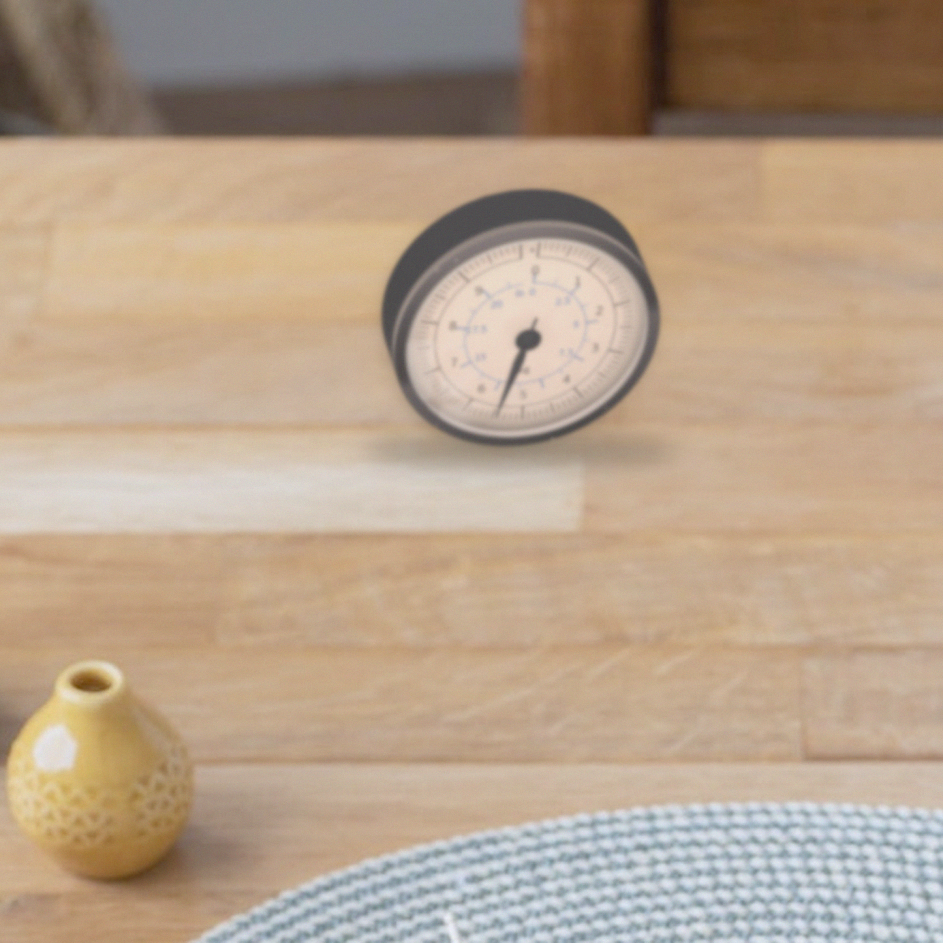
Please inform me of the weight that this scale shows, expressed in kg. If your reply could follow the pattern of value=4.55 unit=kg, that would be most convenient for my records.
value=5.5 unit=kg
